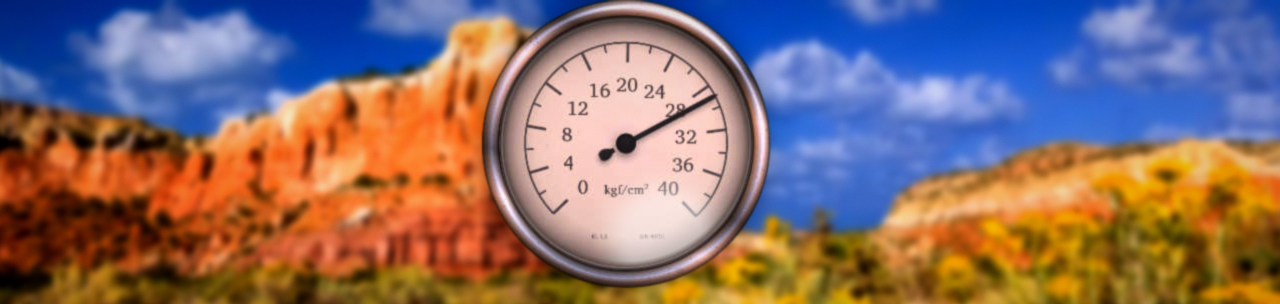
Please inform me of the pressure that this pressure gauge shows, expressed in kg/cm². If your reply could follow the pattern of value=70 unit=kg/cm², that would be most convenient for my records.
value=29 unit=kg/cm²
